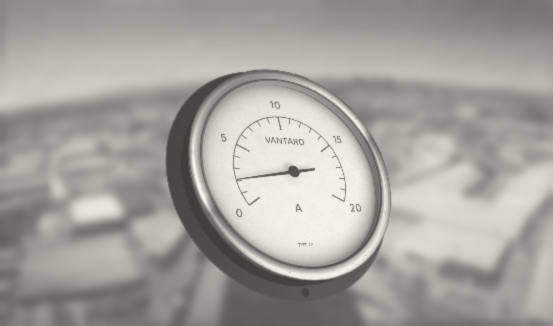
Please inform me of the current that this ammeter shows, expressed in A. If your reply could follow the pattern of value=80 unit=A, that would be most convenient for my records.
value=2 unit=A
